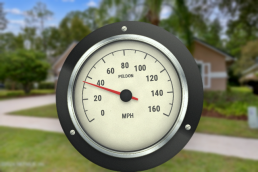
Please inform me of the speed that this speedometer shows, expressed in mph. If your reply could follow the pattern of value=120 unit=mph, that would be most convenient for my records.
value=35 unit=mph
